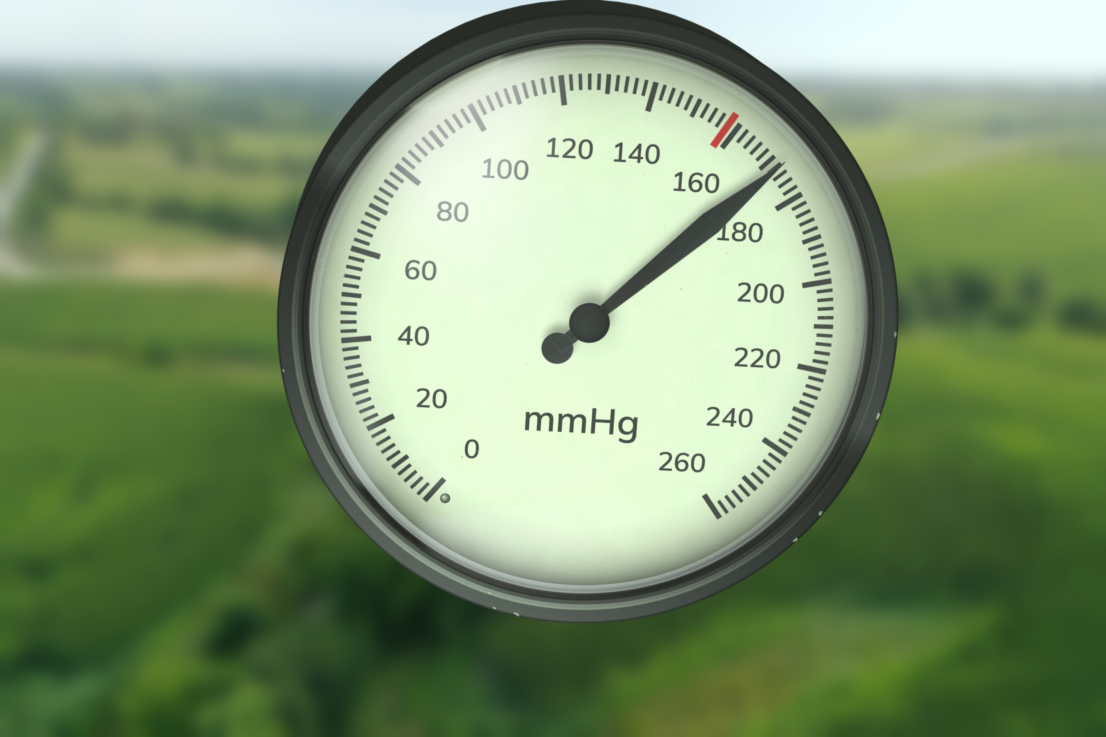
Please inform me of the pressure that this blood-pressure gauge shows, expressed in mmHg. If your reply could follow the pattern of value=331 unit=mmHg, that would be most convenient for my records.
value=172 unit=mmHg
